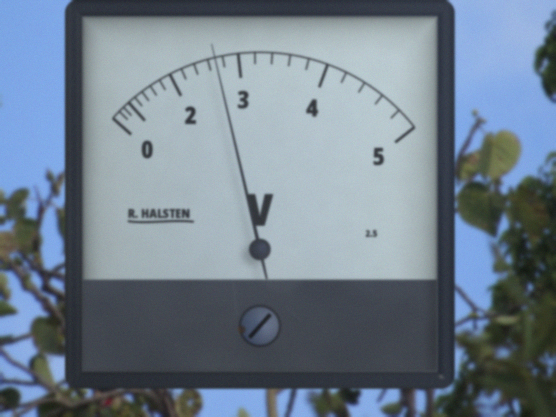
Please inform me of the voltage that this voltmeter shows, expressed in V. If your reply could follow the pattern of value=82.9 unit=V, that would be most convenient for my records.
value=2.7 unit=V
